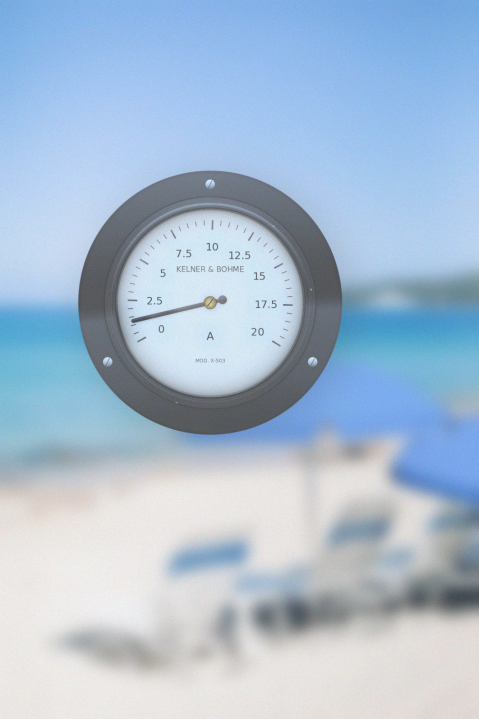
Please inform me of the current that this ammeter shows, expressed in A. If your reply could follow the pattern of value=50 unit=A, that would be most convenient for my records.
value=1.25 unit=A
